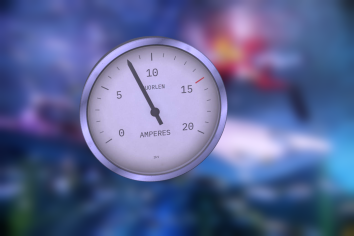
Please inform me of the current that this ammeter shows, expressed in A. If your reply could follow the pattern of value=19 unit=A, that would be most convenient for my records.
value=8 unit=A
